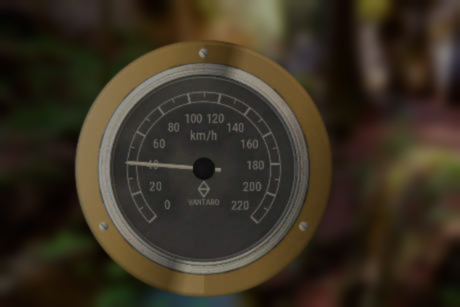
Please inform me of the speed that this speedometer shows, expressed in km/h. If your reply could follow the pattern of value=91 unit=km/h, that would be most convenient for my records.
value=40 unit=km/h
